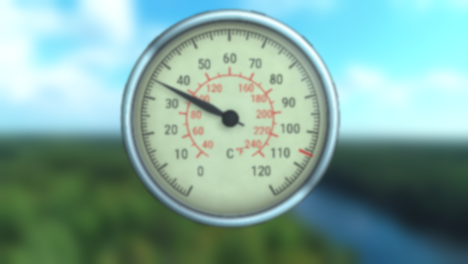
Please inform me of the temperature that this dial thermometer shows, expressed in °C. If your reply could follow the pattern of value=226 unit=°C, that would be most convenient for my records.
value=35 unit=°C
